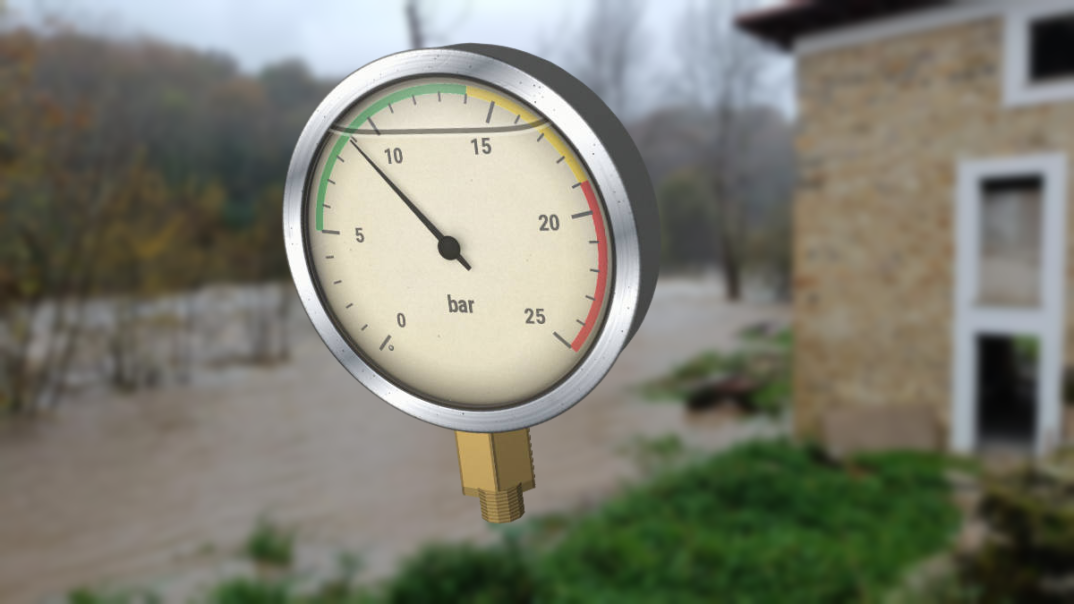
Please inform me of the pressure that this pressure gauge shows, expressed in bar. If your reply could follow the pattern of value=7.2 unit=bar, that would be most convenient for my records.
value=9 unit=bar
